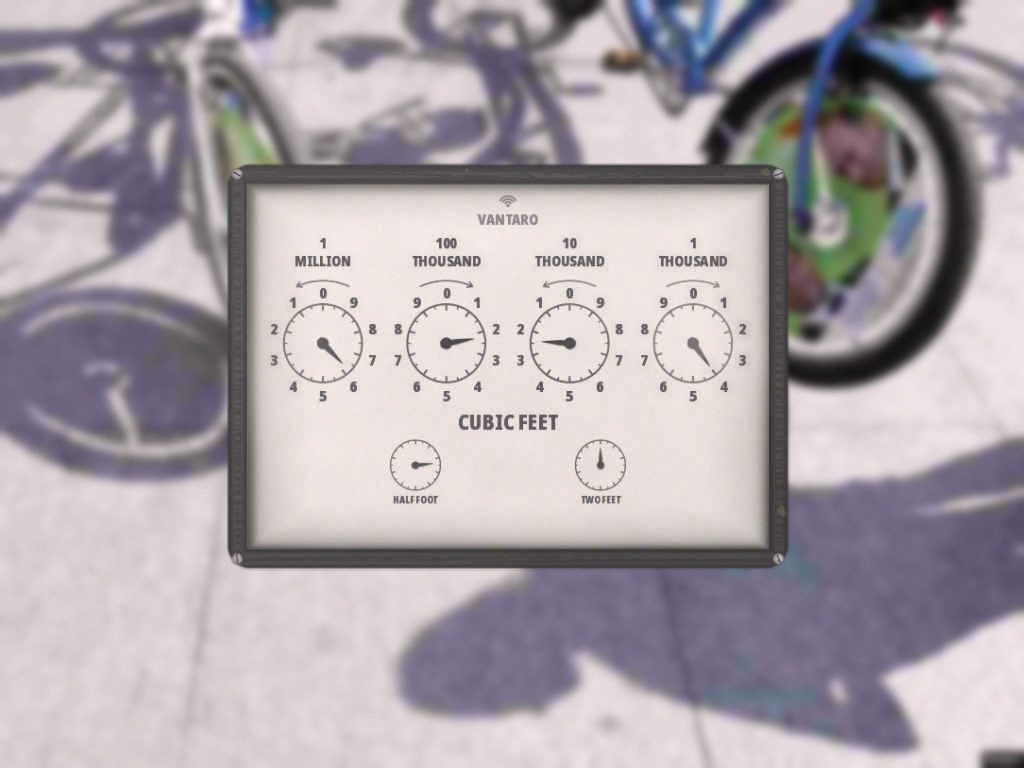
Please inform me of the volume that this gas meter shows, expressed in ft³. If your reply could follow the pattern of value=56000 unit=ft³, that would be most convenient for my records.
value=622400 unit=ft³
